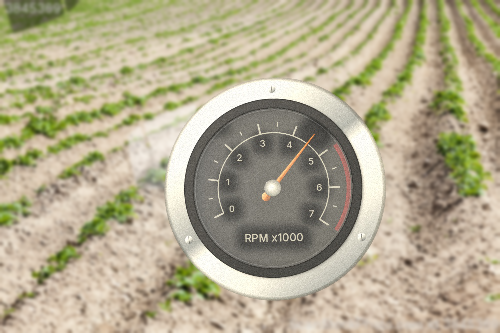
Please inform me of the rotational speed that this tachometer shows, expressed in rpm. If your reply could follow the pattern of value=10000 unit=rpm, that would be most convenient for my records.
value=4500 unit=rpm
